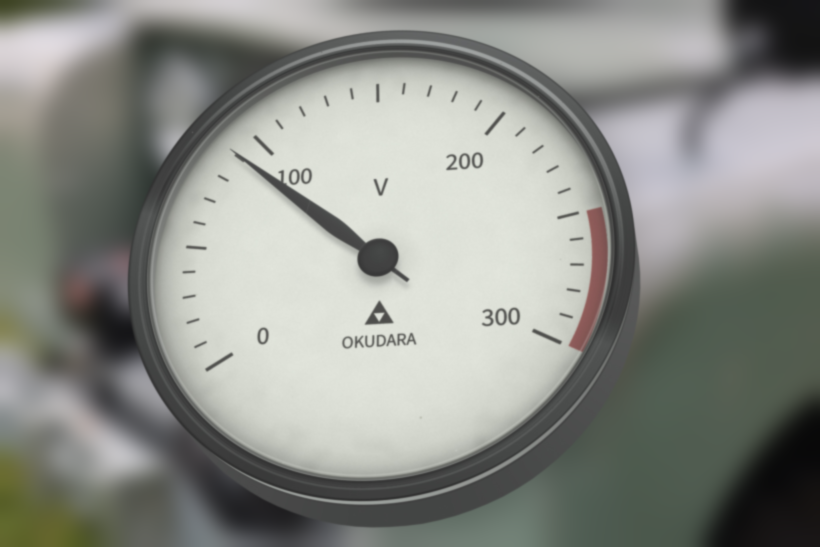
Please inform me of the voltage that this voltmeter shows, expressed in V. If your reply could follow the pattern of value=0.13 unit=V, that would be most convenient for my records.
value=90 unit=V
